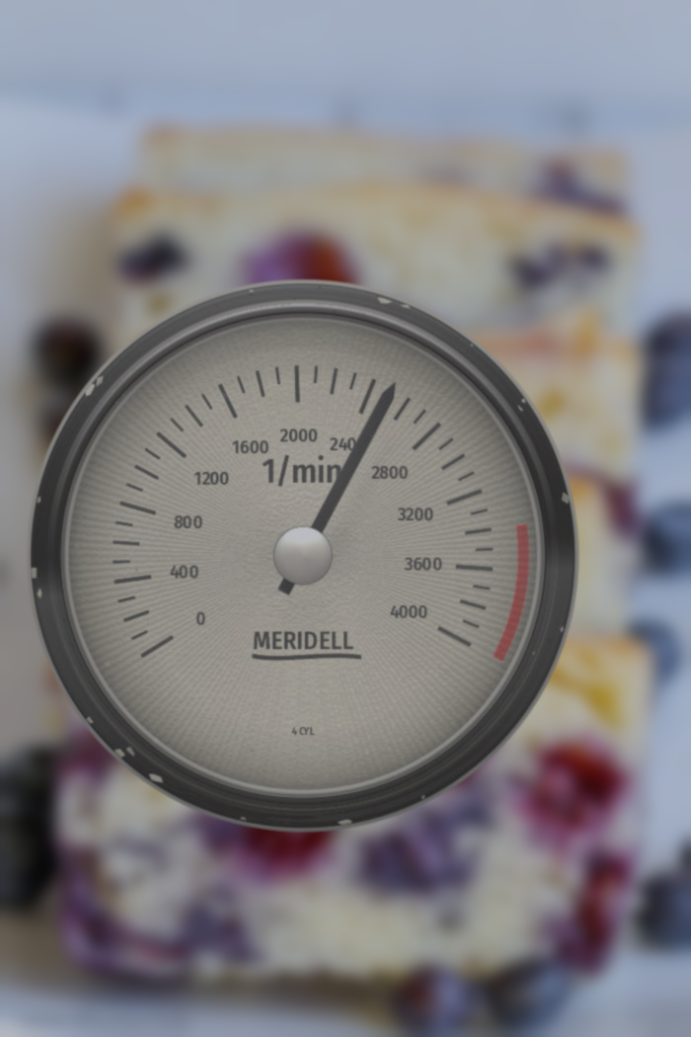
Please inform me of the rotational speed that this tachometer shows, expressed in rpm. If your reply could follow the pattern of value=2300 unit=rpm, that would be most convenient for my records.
value=2500 unit=rpm
